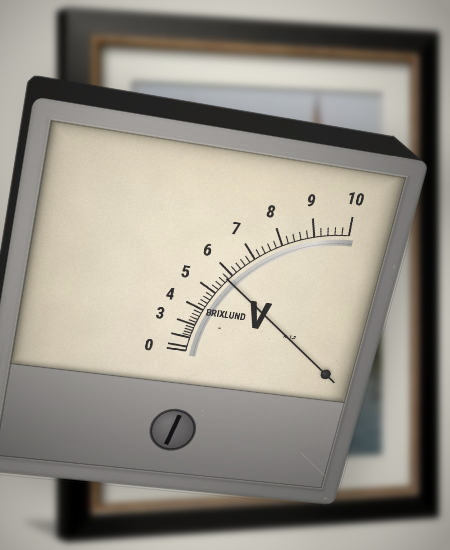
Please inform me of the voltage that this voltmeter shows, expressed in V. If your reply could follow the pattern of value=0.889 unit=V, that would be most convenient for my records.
value=5.8 unit=V
